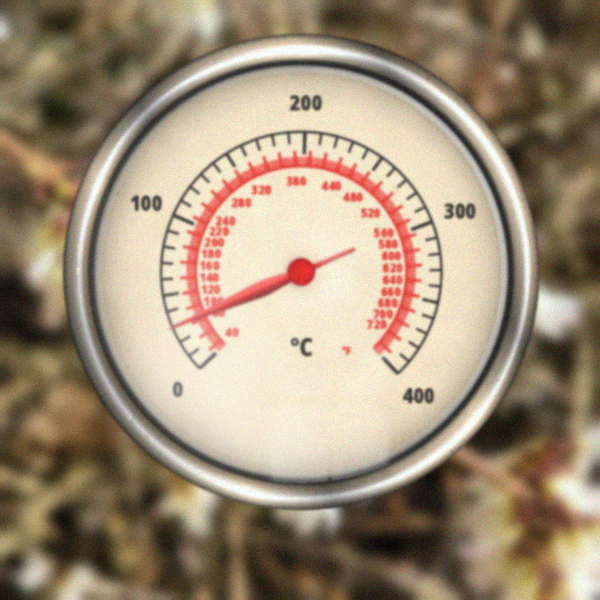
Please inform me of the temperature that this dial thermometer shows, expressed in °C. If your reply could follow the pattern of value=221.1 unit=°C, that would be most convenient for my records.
value=30 unit=°C
